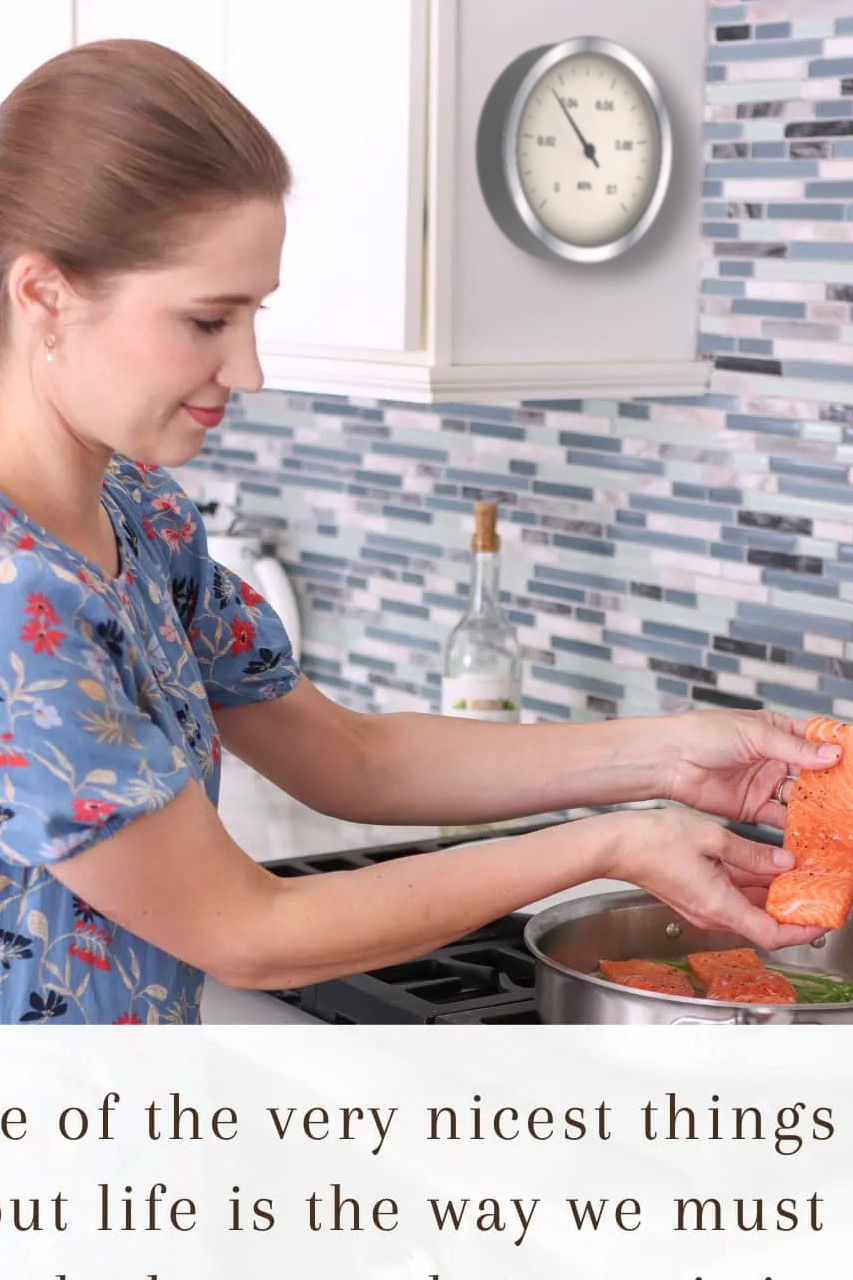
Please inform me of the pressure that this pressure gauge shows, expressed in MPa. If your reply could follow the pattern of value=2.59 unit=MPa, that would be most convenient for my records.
value=0.035 unit=MPa
